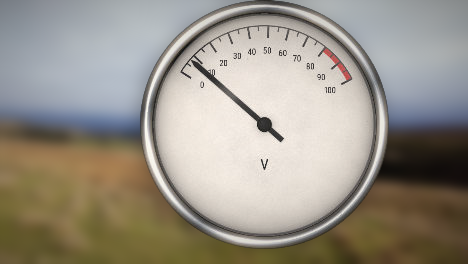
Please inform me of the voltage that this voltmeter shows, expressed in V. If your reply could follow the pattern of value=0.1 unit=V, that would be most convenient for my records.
value=7.5 unit=V
